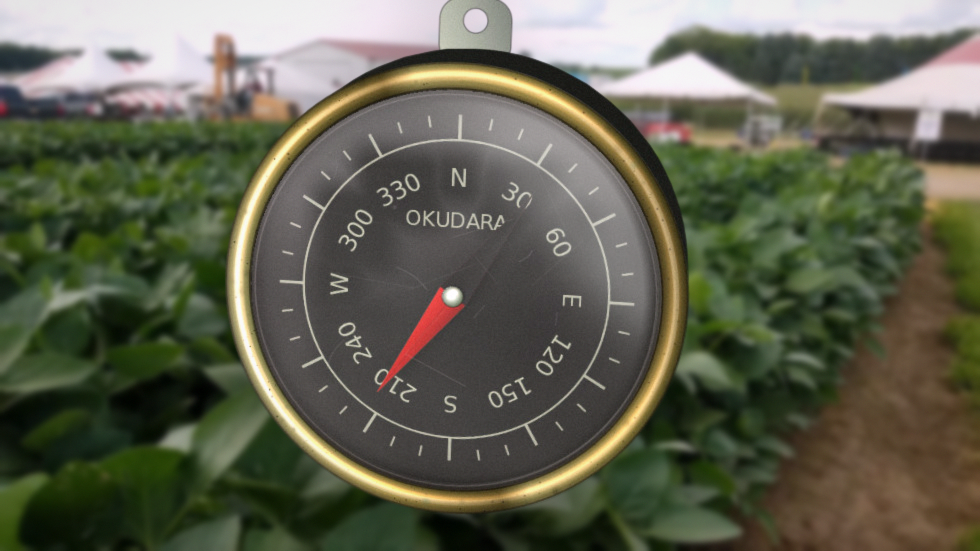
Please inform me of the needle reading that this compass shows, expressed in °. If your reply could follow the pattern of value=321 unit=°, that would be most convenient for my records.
value=215 unit=°
